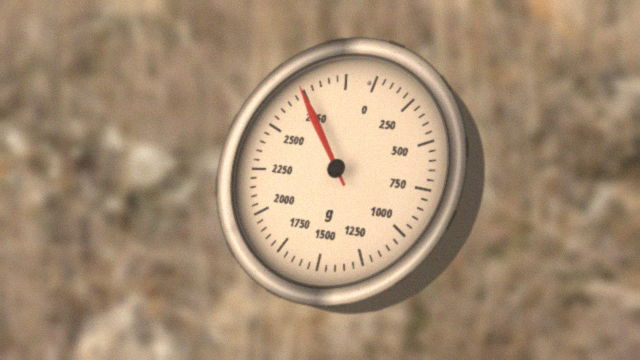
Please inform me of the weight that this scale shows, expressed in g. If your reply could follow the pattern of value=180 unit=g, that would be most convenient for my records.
value=2750 unit=g
